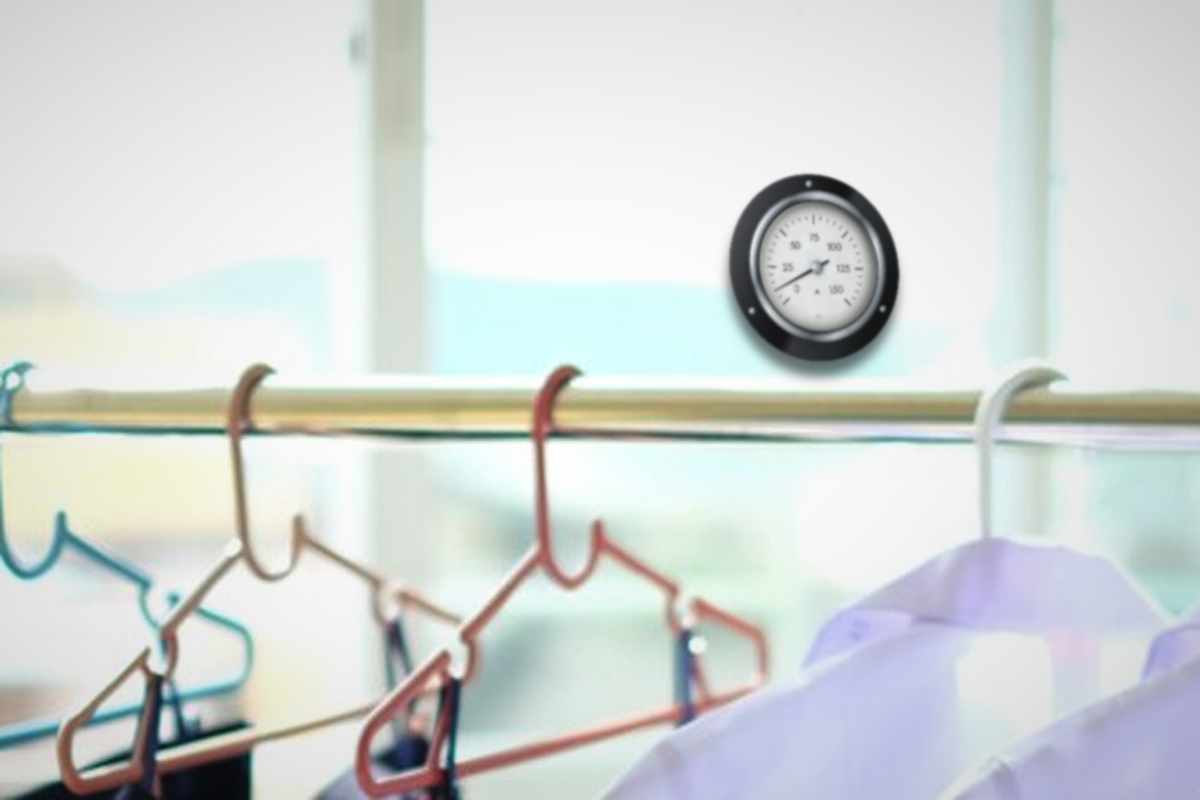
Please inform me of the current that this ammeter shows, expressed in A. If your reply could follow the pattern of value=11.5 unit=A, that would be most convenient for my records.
value=10 unit=A
